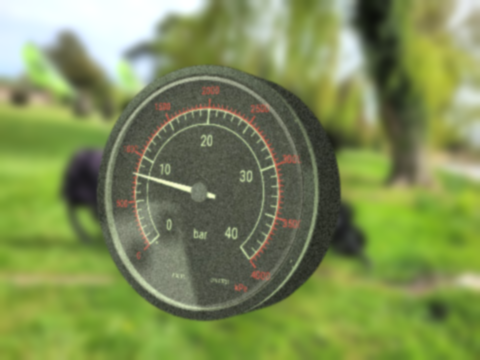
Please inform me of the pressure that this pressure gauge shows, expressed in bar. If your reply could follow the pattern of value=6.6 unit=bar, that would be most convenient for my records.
value=8 unit=bar
